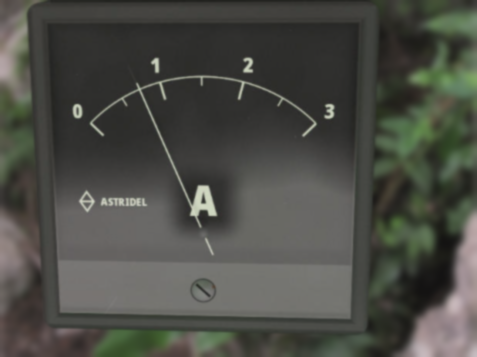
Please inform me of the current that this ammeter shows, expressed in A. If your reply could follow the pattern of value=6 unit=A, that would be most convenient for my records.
value=0.75 unit=A
